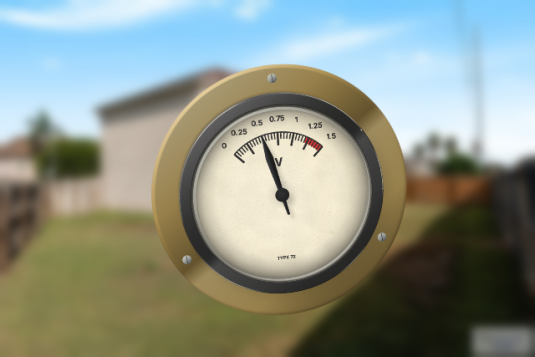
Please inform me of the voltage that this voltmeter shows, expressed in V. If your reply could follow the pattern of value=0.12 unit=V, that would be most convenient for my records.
value=0.5 unit=V
